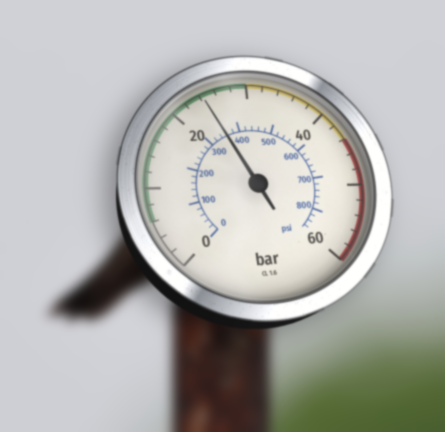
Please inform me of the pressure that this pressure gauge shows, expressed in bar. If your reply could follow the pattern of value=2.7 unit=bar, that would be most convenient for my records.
value=24 unit=bar
